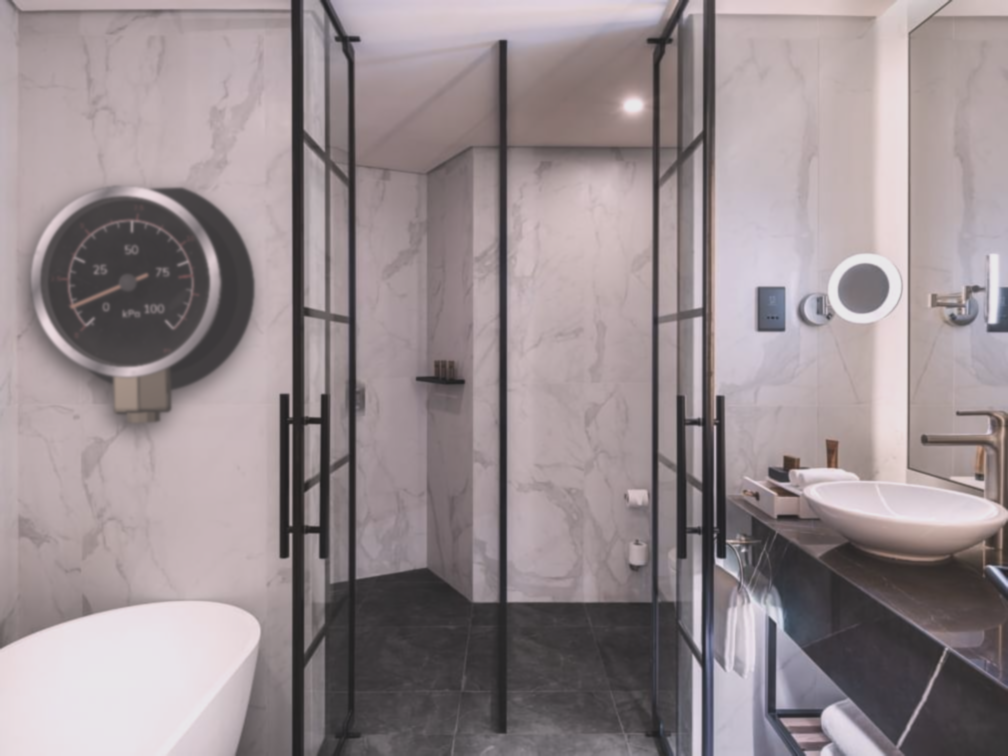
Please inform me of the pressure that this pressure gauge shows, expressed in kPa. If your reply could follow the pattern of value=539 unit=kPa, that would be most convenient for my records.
value=7.5 unit=kPa
